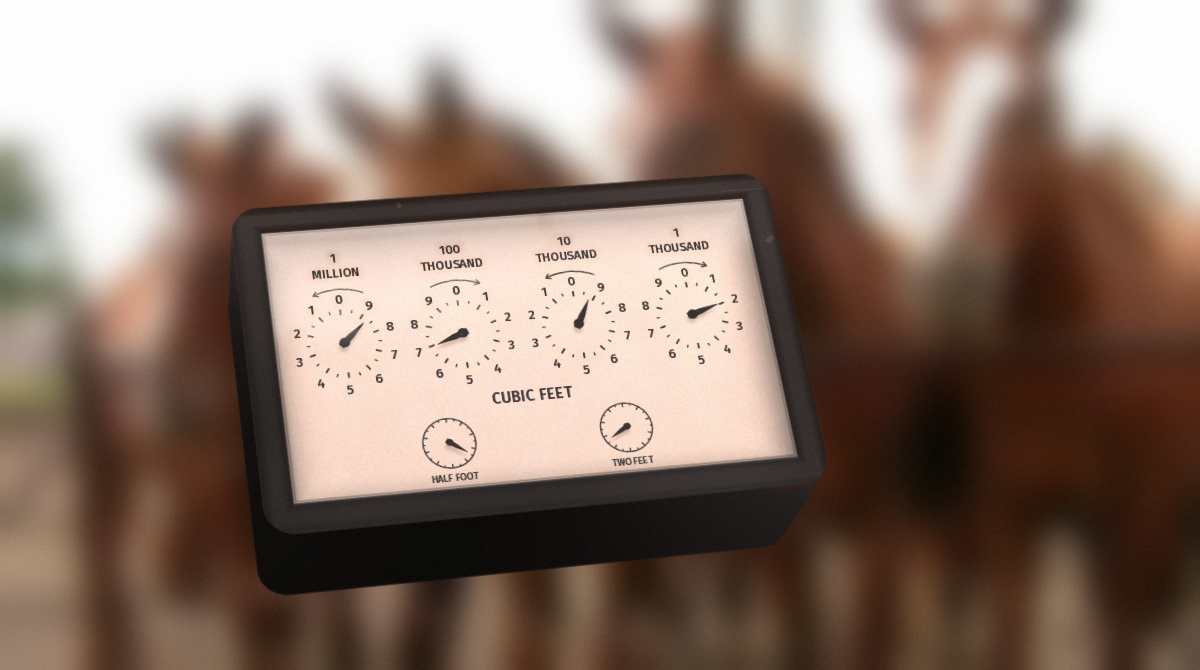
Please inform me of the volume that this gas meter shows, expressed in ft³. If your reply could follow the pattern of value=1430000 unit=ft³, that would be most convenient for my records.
value=869200 unit=ft³
